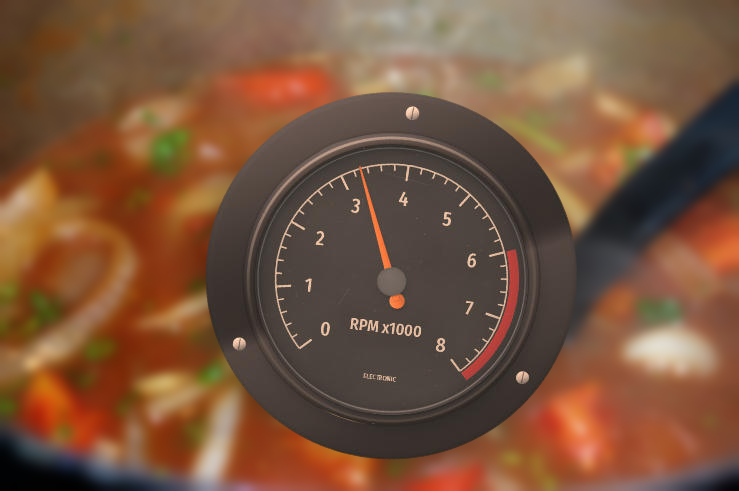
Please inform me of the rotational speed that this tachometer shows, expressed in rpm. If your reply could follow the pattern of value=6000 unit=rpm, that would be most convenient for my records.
value=3300 unit=rpm
